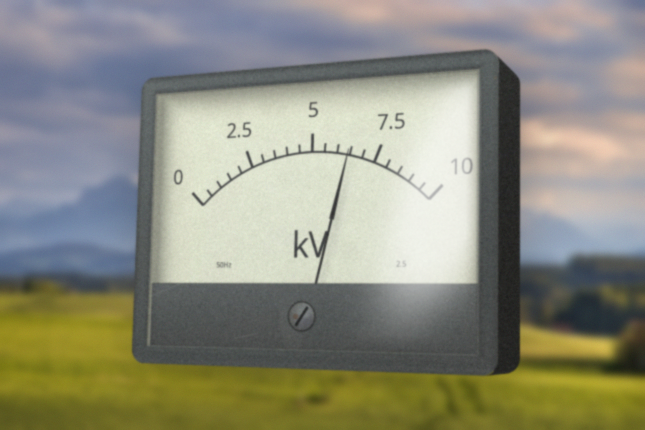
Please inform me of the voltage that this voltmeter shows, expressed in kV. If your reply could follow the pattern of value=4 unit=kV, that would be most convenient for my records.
value=6.5 unit=kV
